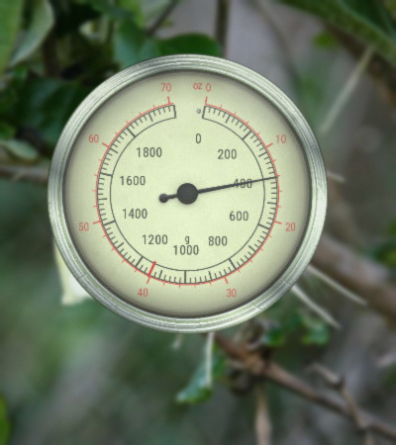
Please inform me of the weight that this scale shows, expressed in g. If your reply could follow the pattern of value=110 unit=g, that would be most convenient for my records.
value=400 unit=g
